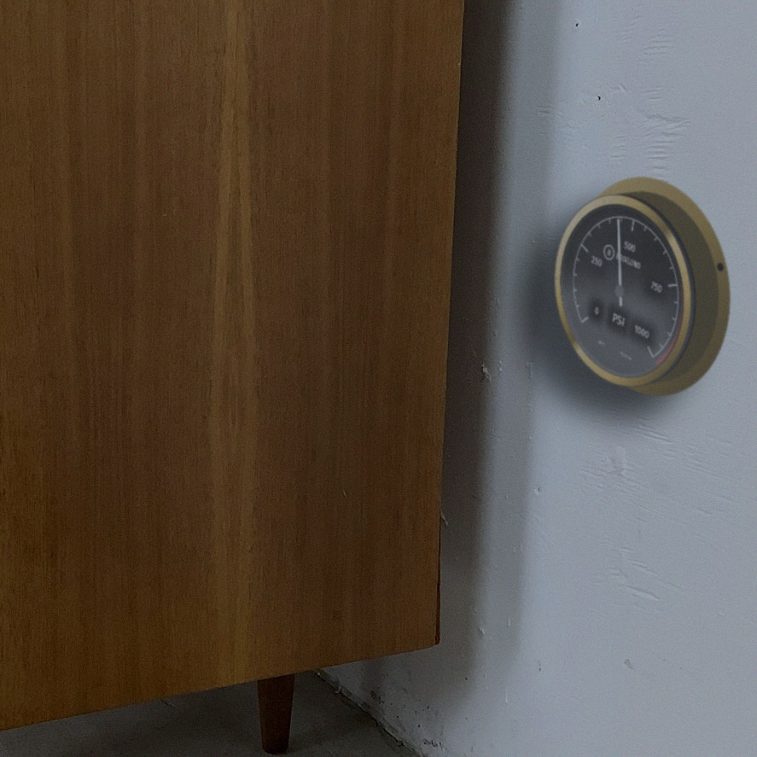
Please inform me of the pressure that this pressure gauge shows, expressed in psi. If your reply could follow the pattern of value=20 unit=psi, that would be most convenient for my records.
value=450 unit=psi
